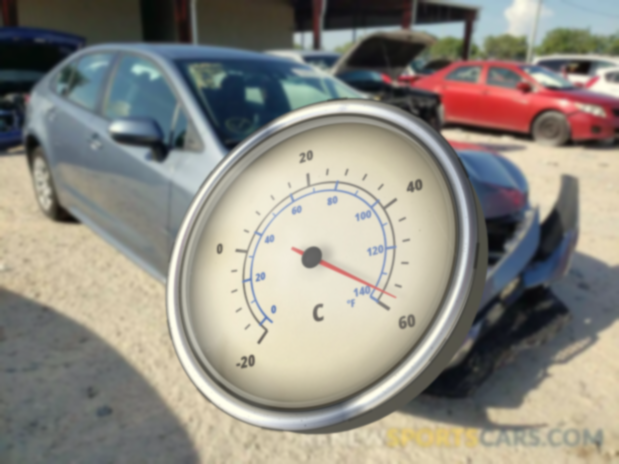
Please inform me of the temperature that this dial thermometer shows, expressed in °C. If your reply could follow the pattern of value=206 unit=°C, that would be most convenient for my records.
value=58 unit=°C
